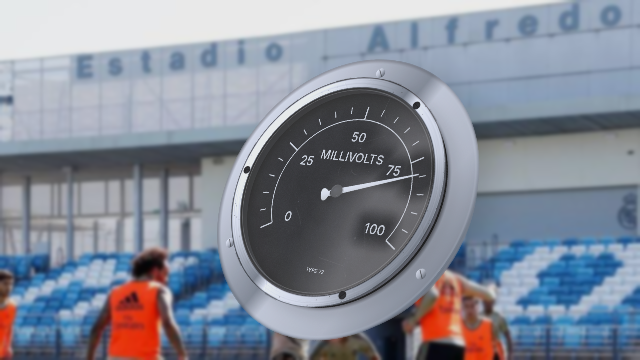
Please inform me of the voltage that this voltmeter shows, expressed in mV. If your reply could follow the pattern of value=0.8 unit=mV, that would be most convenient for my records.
value=80 unit=mV
